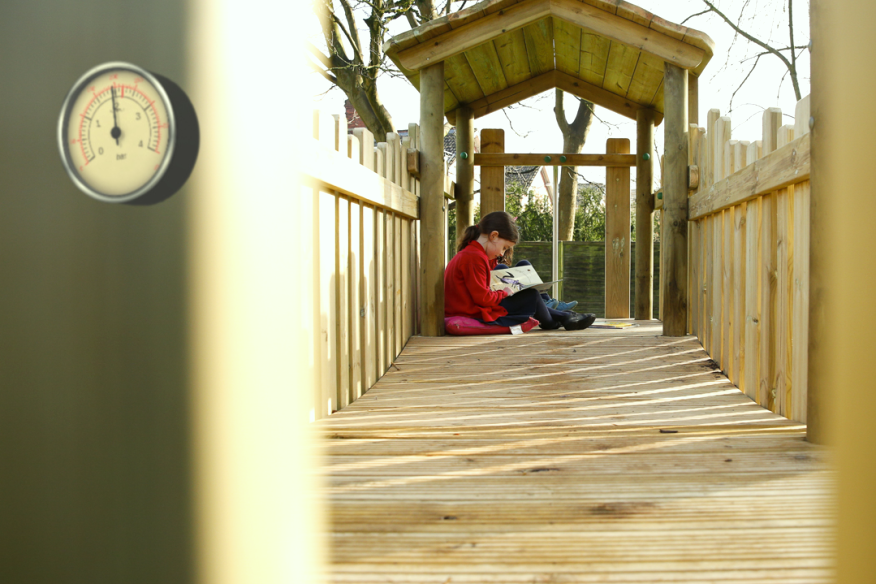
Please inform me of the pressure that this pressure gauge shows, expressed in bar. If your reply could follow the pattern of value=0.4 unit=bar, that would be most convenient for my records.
value=2 unit=bar
